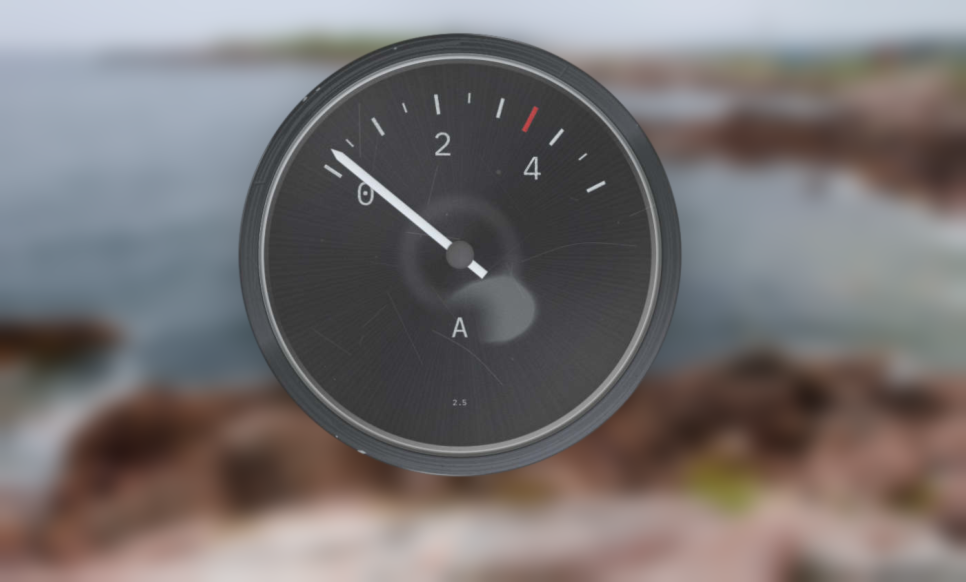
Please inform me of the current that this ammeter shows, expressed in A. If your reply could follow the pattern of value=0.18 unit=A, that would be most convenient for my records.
value=0.25 unit=A
